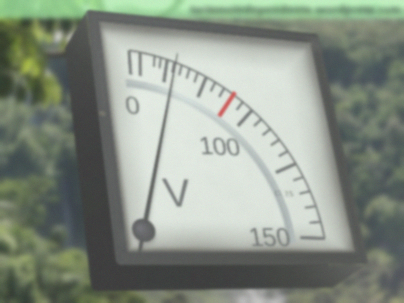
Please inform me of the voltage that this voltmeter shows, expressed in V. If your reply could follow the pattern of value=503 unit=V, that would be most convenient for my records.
value=55 unit=V
